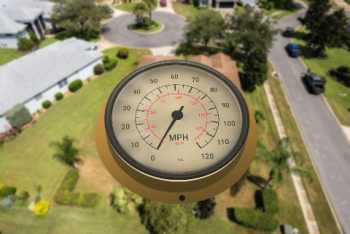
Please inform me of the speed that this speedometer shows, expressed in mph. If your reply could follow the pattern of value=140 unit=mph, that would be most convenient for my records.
value=0 unit=mph
